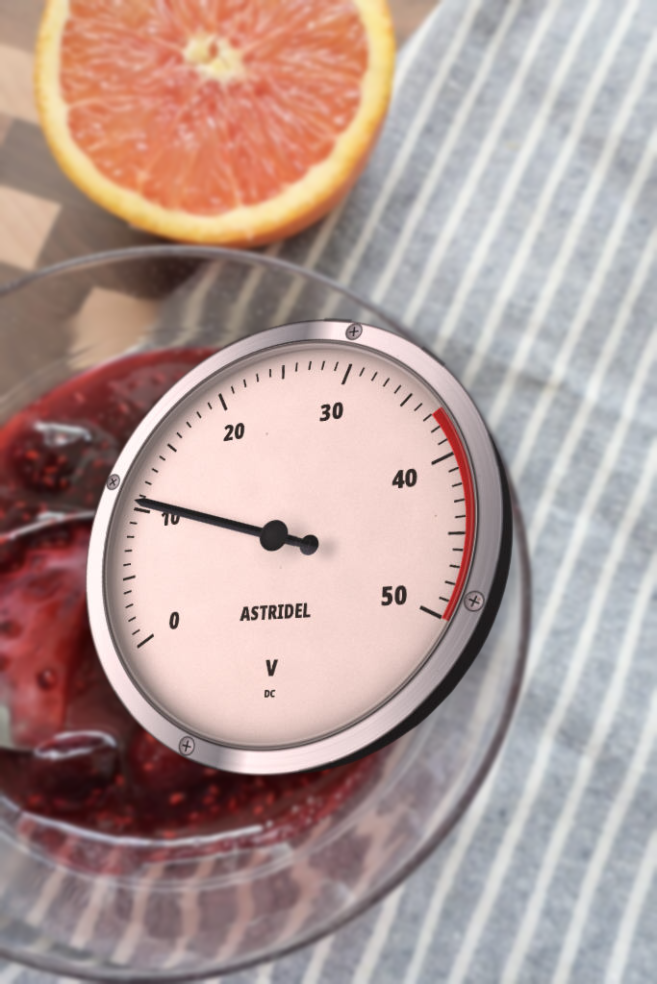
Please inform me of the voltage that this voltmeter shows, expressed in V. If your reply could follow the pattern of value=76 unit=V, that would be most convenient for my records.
value=10.5 unit=V
